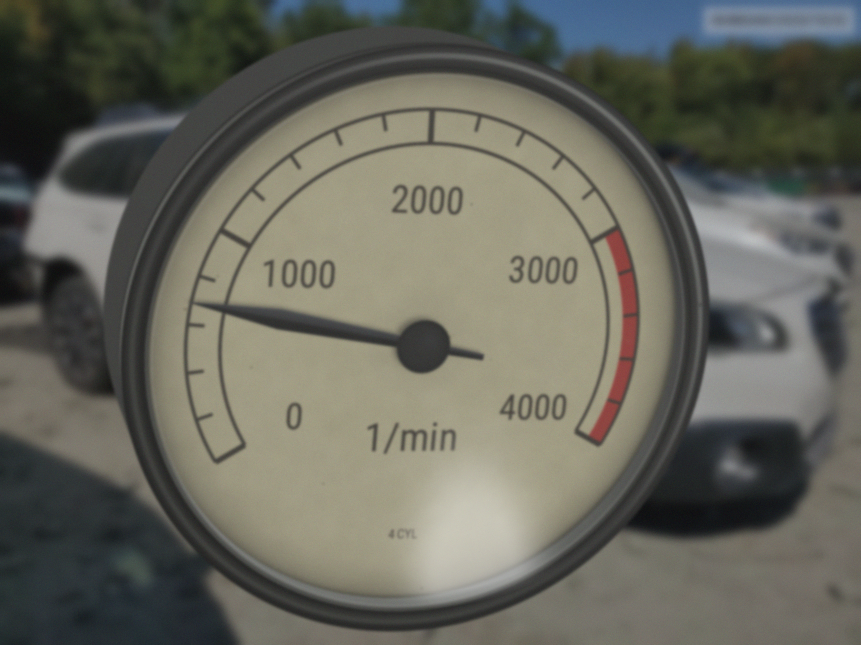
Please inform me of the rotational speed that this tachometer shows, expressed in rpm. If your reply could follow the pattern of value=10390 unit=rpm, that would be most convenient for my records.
value=700 unit=rpm
